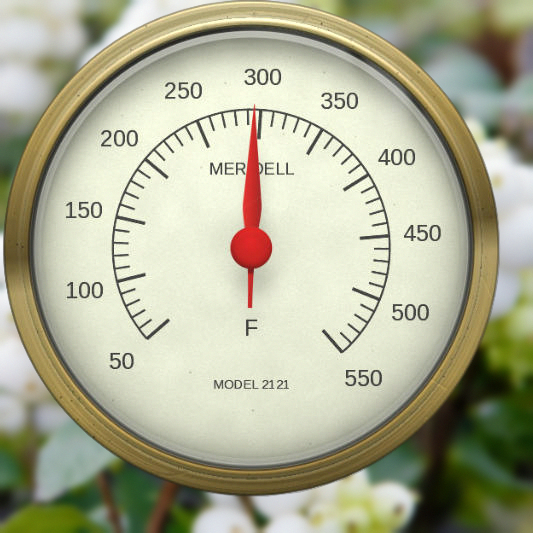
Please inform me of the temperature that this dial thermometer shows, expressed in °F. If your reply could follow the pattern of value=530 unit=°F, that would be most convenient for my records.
value=295 unit=°F
